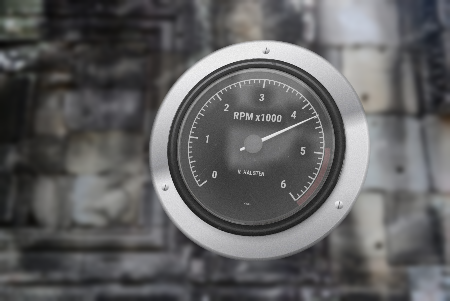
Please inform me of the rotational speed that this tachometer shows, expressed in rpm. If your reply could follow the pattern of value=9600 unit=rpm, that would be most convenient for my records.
value=4300 unit=rpm
